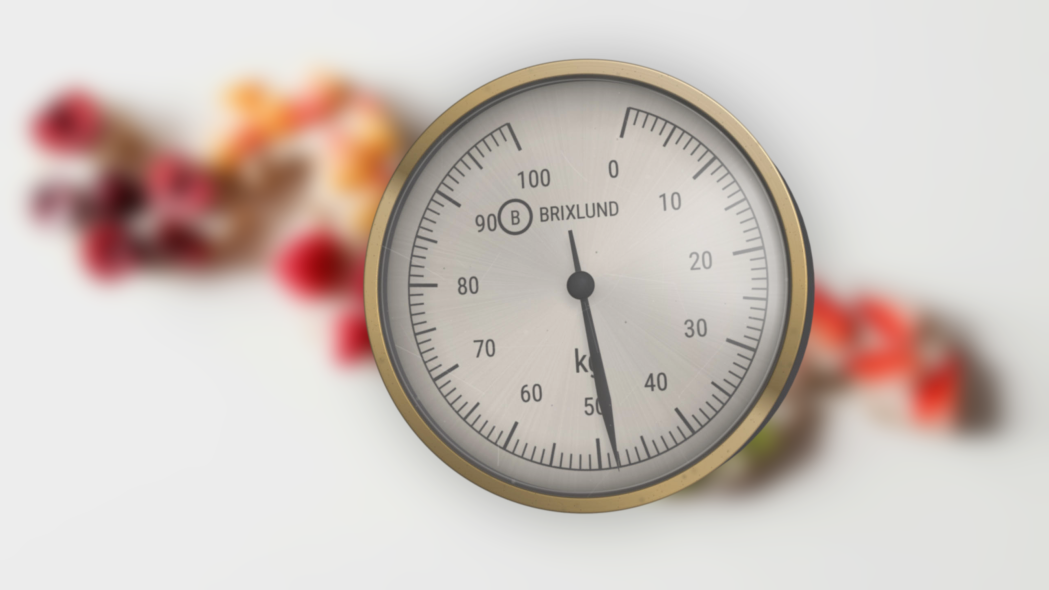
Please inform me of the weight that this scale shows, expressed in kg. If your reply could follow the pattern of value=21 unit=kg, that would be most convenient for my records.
value=48 unit=kg
